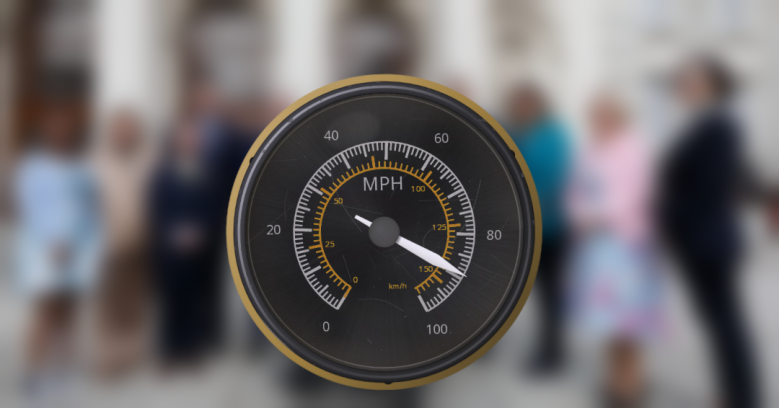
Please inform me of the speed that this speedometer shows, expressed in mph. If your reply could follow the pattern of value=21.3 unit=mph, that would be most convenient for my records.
value=89 unit=mph
